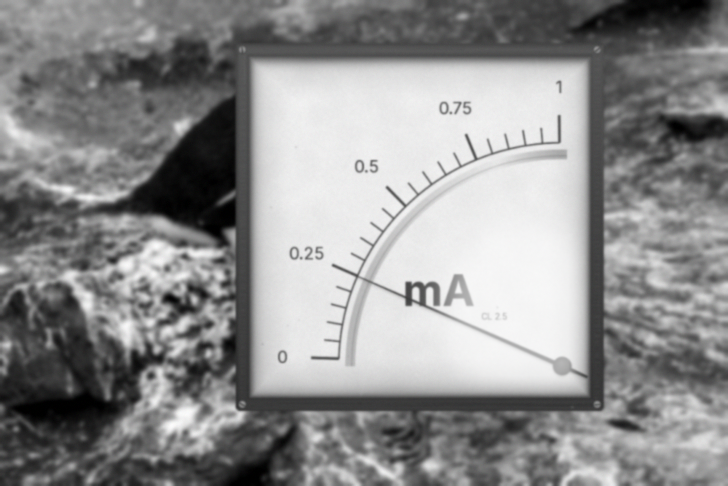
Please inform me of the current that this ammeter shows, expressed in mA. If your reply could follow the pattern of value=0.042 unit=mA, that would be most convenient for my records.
value=0.25 unit=mA
